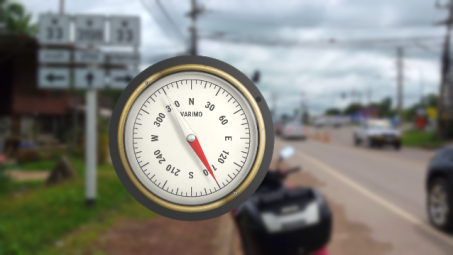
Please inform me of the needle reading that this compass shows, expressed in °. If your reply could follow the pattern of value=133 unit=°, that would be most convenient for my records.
value=150 unit=°
